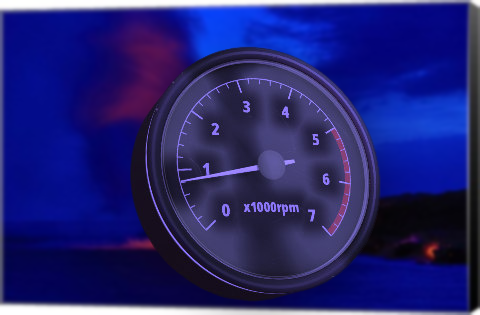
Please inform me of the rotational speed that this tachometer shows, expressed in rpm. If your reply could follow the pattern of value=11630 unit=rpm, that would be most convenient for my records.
value=800 unit=rpm
